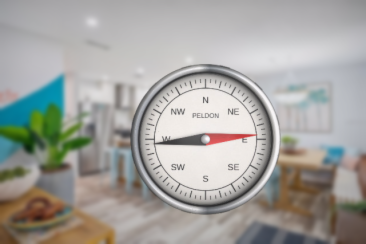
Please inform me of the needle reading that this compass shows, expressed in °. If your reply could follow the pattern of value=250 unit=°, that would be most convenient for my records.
value=85 unit=°
